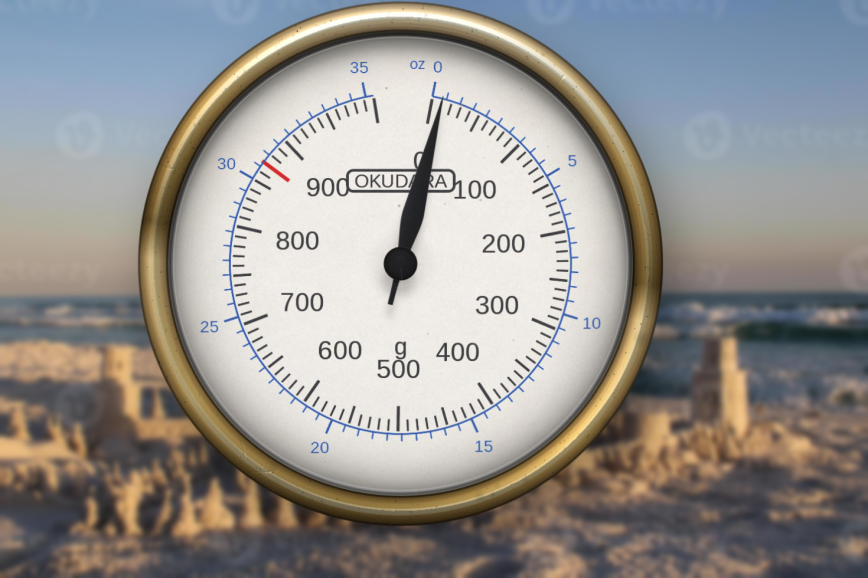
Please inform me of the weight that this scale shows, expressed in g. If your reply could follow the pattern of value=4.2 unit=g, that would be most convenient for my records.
value=10 unit=g
